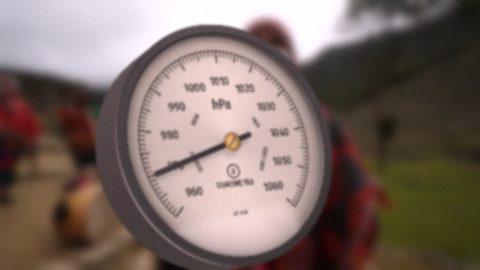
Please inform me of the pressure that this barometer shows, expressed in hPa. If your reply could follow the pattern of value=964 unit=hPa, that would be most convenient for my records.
value=970 unit=hPa
